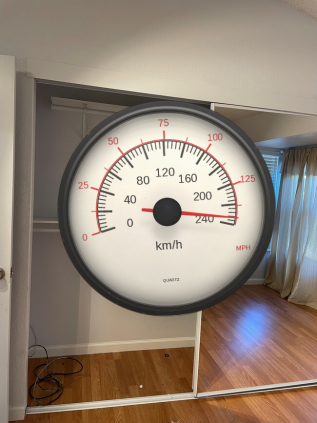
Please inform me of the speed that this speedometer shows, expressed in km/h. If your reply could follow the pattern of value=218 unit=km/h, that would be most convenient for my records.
value=232 unit=km/h
